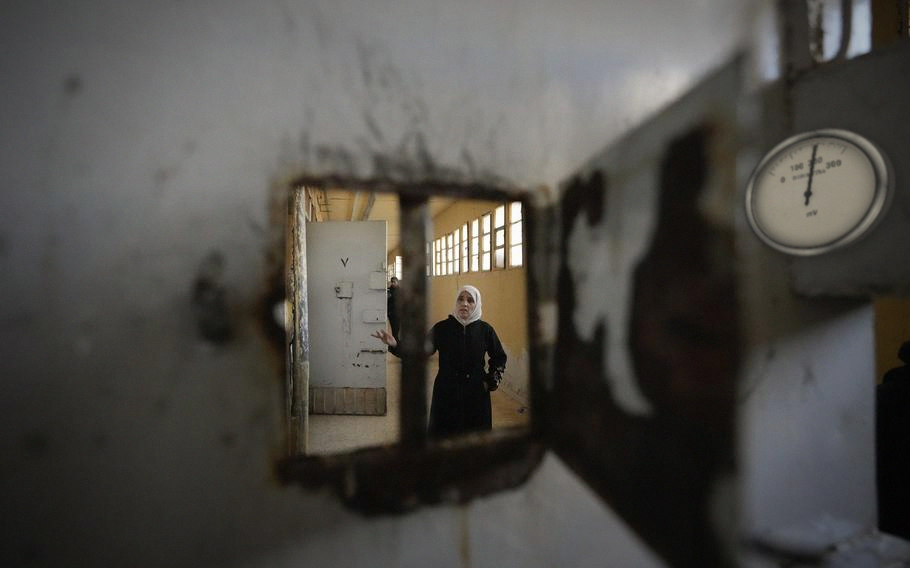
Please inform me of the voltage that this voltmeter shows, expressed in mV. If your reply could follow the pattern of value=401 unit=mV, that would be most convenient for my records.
value=200 unit=mV
